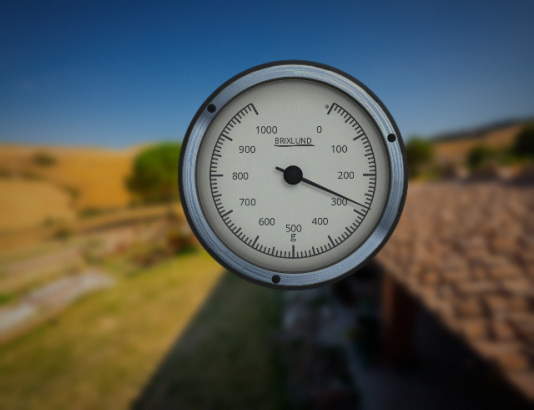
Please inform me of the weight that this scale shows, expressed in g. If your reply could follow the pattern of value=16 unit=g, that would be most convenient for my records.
value=280 unit=g
